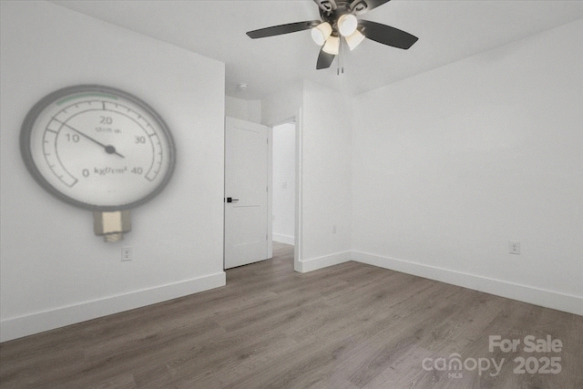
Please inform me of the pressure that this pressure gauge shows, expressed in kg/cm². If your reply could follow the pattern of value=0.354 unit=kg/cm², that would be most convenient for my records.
value=12 unit=kg/cm²
